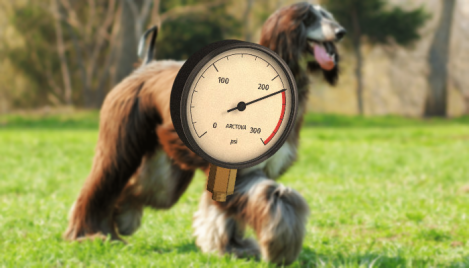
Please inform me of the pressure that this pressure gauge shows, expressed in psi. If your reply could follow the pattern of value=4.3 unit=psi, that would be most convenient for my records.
value=220 unit=psi
